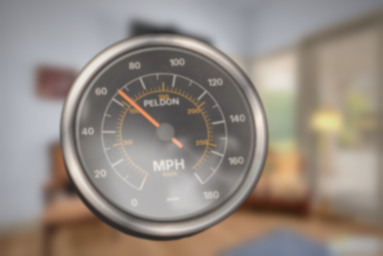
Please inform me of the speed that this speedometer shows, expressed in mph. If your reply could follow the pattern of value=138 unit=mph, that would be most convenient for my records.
value=65 unit=mph
